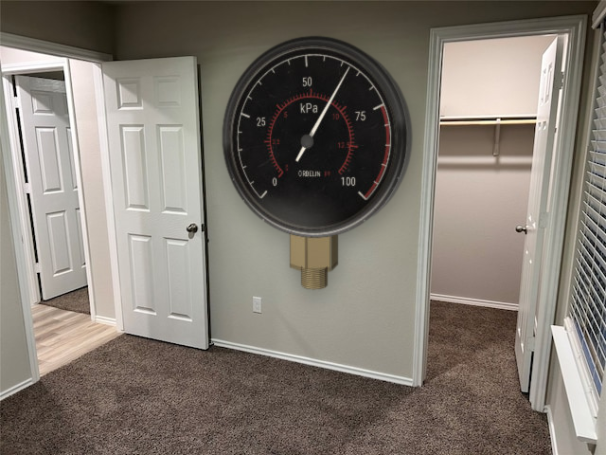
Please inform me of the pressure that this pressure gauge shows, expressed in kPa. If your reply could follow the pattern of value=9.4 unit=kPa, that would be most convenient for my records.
value=62.5 unit=kPa
